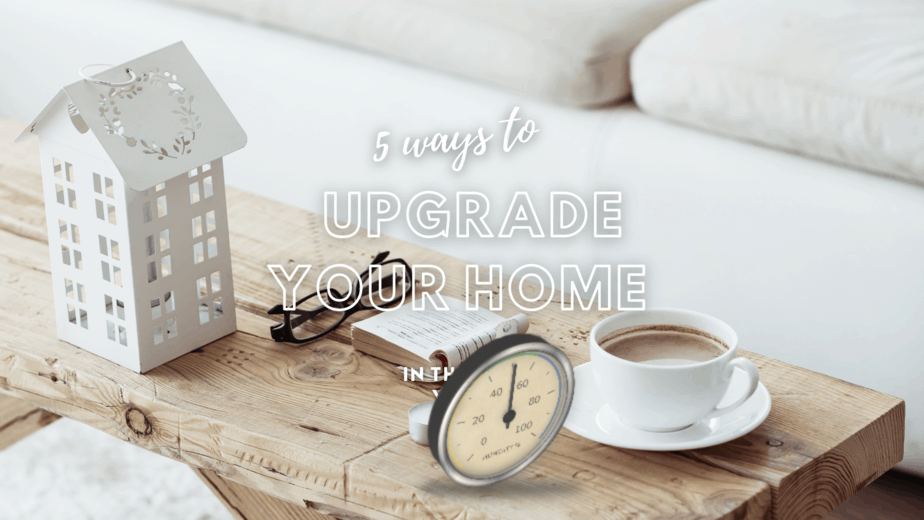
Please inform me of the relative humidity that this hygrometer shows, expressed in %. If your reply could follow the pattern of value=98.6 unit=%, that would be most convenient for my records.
value=50 unit=%
